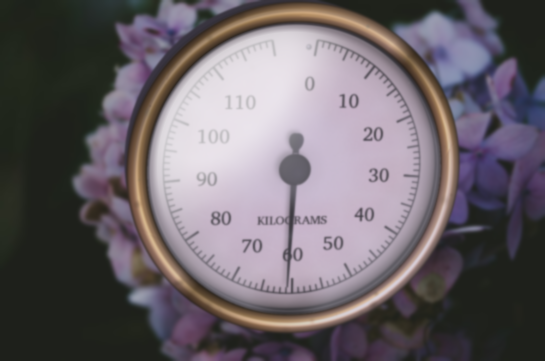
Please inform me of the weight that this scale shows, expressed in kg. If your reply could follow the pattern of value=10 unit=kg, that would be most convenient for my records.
value=61 unit=kg
